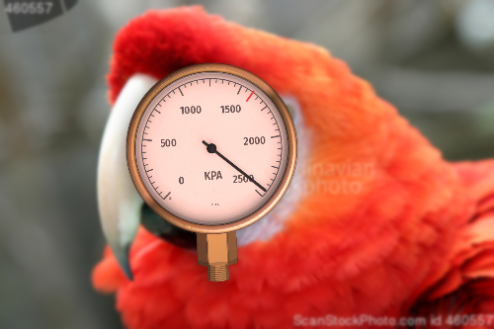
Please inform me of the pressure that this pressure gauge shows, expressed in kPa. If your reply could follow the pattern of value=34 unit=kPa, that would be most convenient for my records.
value=2450 unit=kPa
